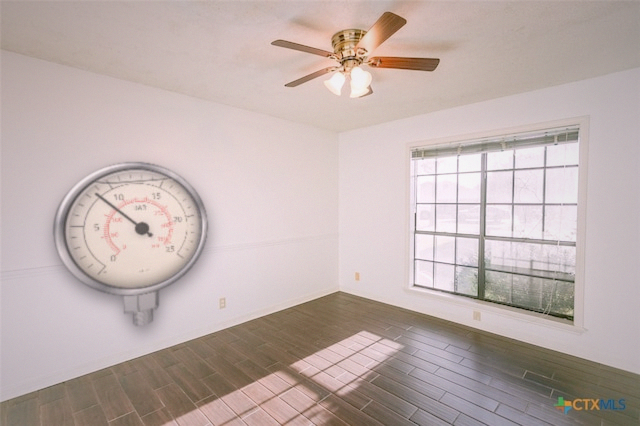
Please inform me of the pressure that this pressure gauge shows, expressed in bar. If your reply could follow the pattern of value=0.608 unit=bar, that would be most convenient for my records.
value=8.5 unit=bar
